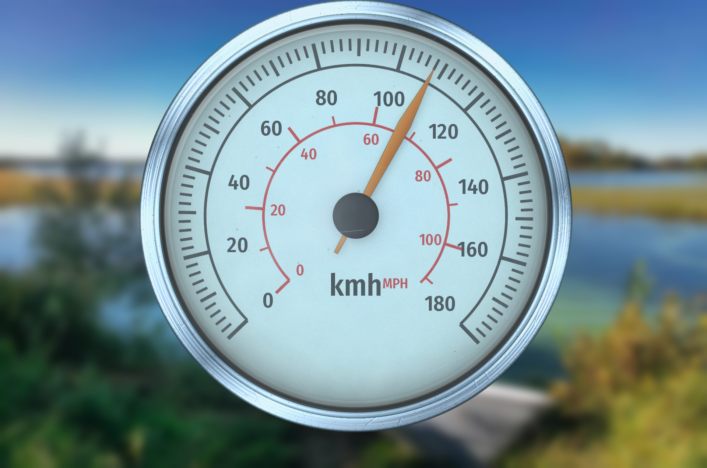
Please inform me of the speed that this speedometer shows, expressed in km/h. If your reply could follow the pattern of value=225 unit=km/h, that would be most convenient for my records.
value=108 unit=km/h
